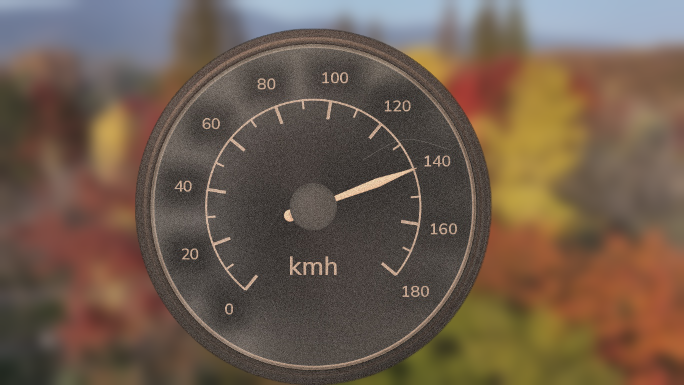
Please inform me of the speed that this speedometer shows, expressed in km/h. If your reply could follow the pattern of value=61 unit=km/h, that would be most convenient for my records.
value=140 unit=km/h
